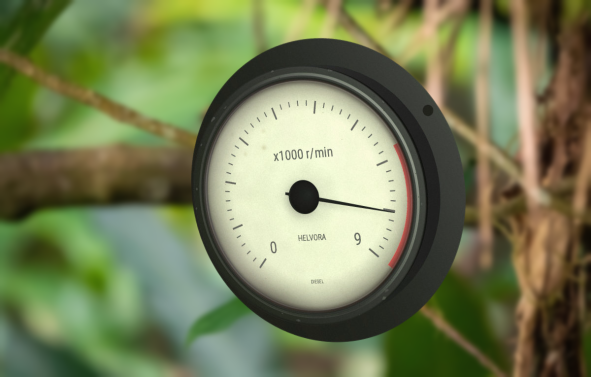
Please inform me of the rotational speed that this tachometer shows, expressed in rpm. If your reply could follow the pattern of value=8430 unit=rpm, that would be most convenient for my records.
value=8000 unit=rpm
